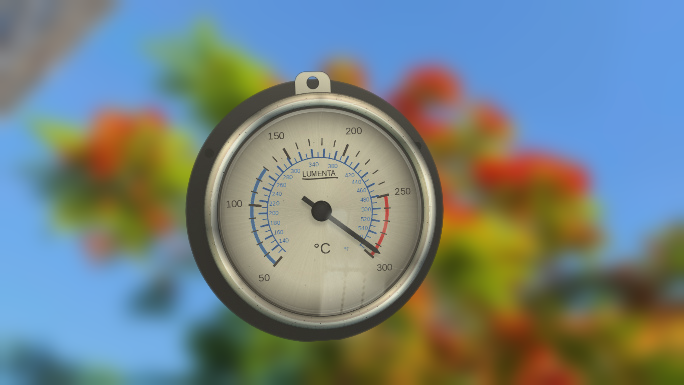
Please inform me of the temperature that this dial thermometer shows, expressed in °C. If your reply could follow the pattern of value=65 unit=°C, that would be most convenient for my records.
value=295 unit=°C
